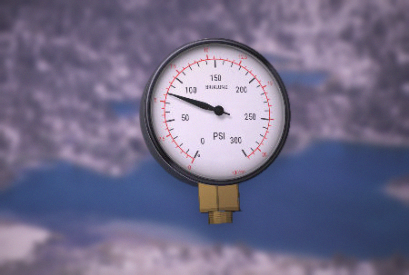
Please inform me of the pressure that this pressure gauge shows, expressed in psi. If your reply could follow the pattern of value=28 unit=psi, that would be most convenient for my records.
value=80 unit=psi
